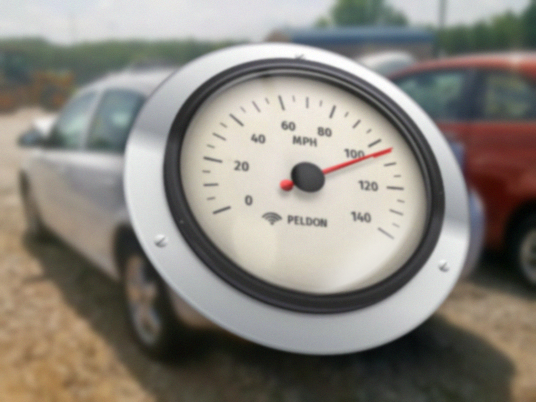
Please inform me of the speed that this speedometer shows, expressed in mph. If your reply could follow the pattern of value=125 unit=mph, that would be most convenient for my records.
value=105 unit=mph
